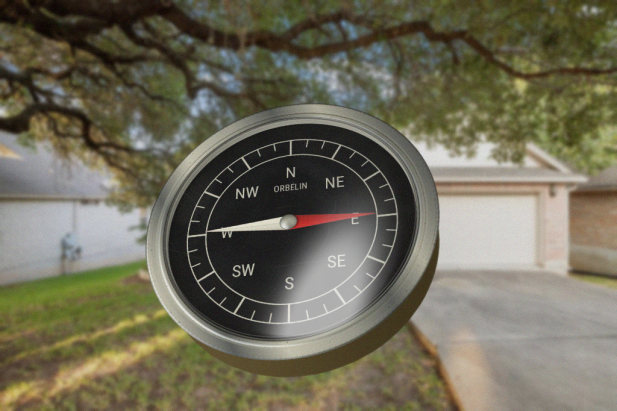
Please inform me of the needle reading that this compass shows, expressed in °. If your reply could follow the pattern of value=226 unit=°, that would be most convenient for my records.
value=90 unit=°
